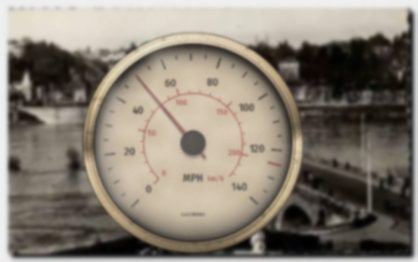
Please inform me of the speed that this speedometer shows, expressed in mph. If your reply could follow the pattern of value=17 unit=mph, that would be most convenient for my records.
value=50 unit=mph
